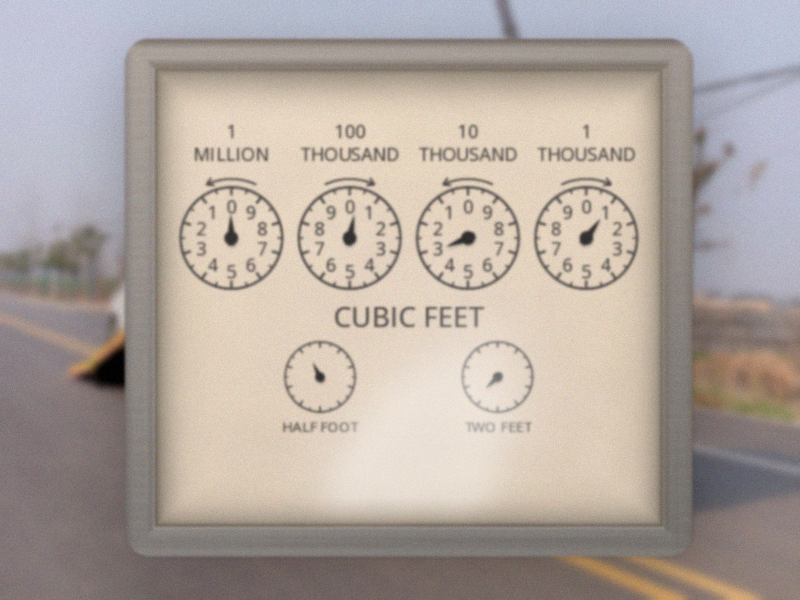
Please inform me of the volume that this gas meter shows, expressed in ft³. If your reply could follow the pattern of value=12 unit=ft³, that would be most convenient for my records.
value=3100 unit=ft³
